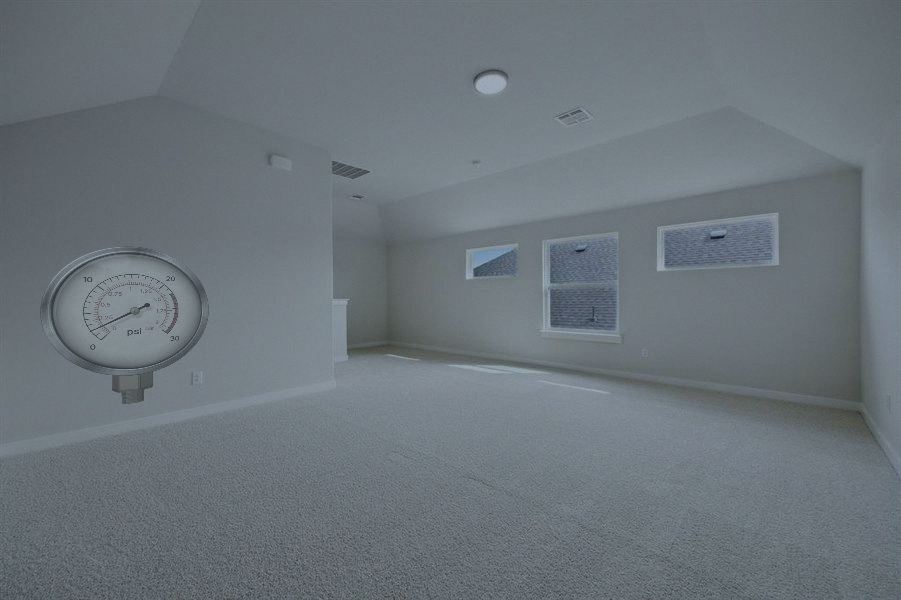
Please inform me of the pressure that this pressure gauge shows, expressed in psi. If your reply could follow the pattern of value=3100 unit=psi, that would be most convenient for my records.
value=2 unit=psi
